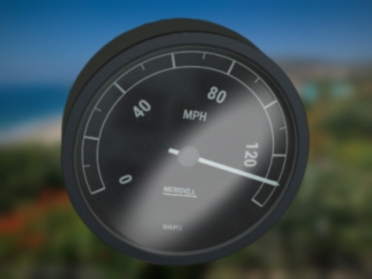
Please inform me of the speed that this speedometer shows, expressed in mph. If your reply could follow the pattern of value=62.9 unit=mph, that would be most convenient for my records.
value=130 unit=mph
